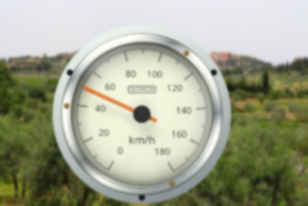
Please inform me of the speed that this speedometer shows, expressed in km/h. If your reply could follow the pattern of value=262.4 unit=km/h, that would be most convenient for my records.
value=50 unit=km/h
